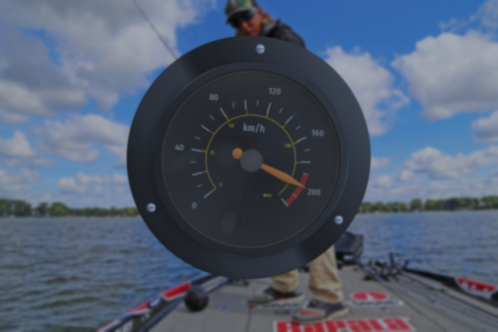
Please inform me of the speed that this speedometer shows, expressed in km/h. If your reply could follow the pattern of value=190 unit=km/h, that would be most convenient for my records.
value=200 unit=km/h
